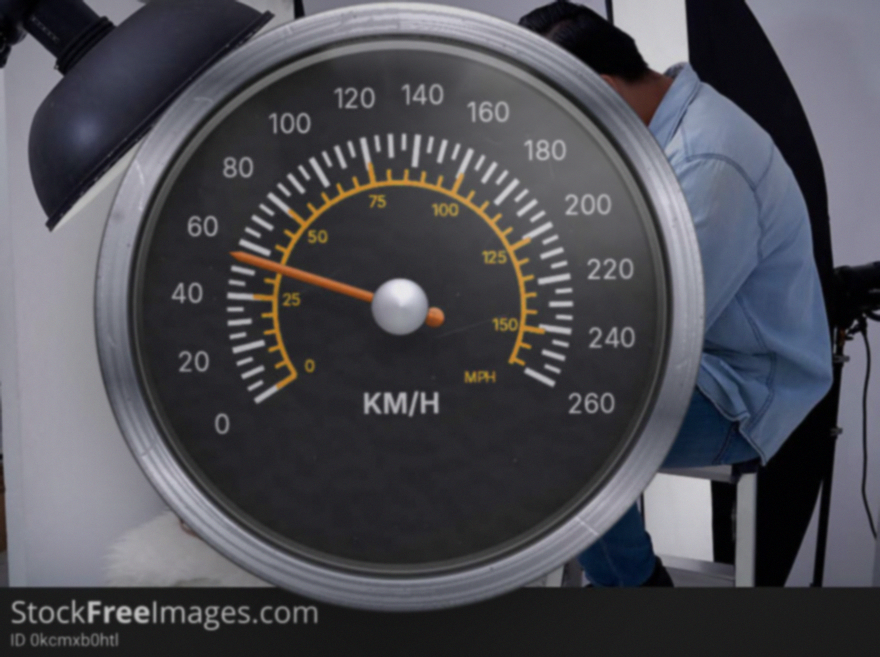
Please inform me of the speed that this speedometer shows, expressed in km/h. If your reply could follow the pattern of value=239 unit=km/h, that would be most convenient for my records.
value=55 unit=km/h
